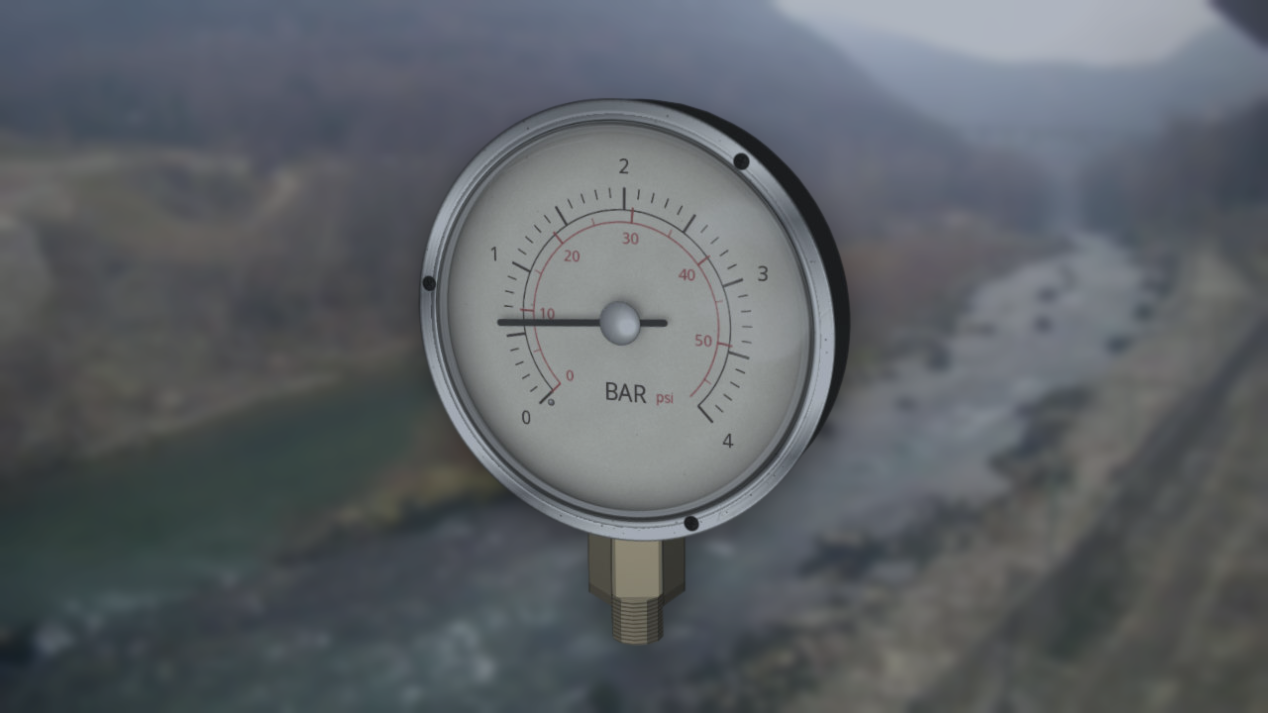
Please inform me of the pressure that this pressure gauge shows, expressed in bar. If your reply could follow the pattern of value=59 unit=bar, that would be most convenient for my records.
value=0.6 unit=bar
